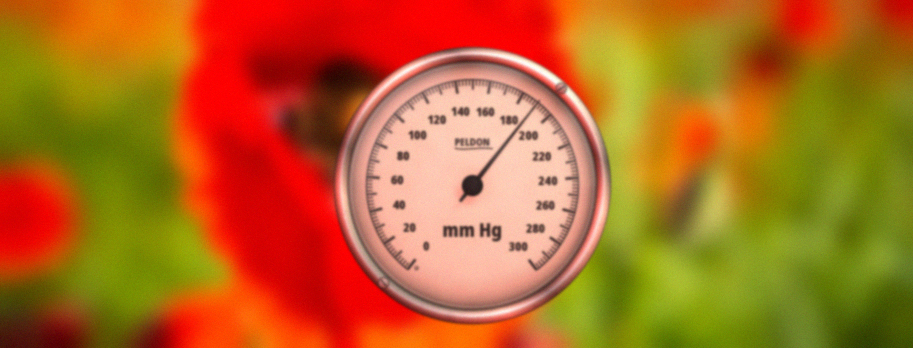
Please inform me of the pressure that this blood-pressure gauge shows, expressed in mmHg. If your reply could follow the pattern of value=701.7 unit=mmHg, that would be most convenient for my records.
value=190 unit=mmHg
